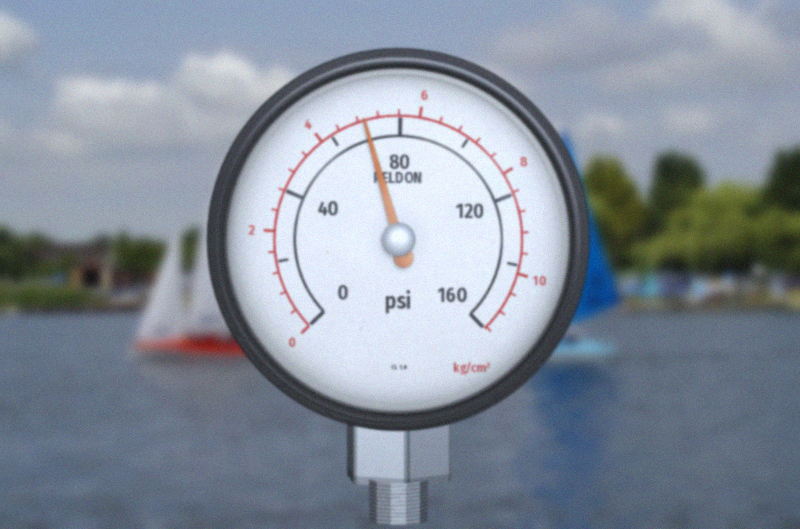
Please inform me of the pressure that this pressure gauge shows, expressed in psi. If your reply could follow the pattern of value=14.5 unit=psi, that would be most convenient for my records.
value=70 unit=psi
